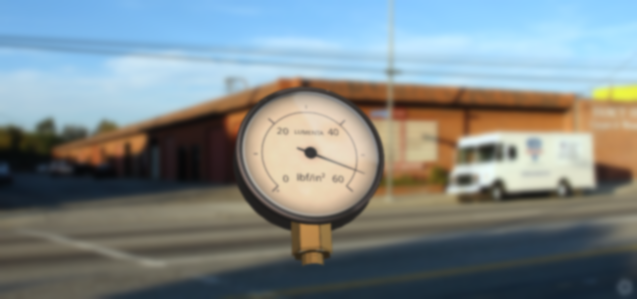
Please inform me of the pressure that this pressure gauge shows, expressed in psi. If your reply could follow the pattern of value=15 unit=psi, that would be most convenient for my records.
value=55 unit=psi
